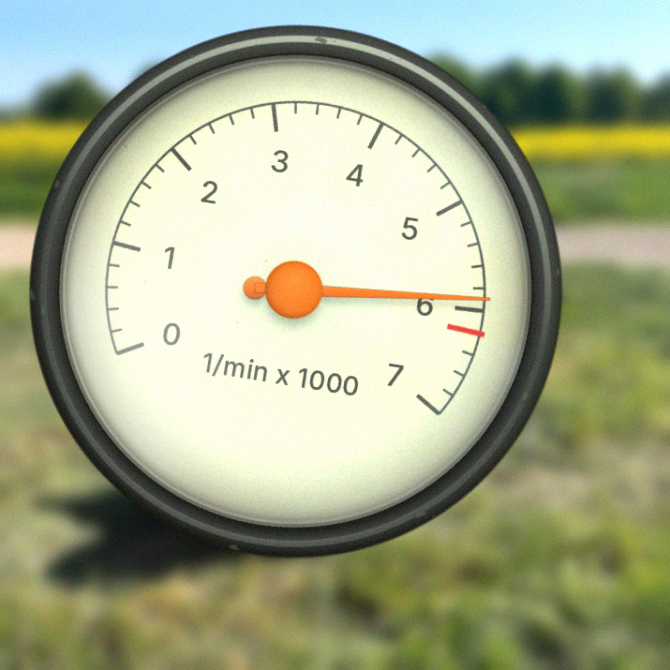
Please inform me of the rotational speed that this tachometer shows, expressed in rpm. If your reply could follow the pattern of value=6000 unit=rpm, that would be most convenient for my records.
value=5900 unit=rpm
